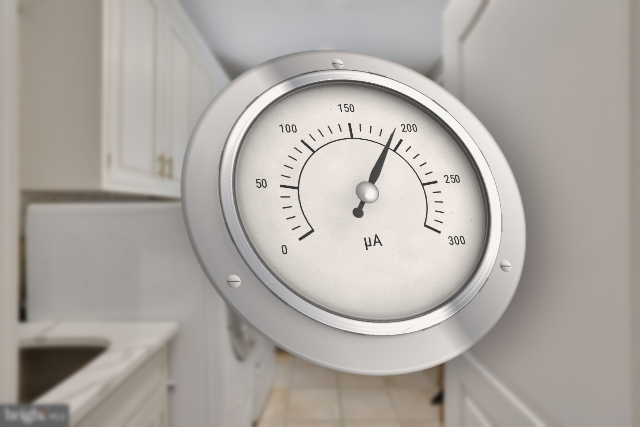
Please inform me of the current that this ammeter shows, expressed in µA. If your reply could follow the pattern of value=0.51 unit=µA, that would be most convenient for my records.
value=190 unit=µA
